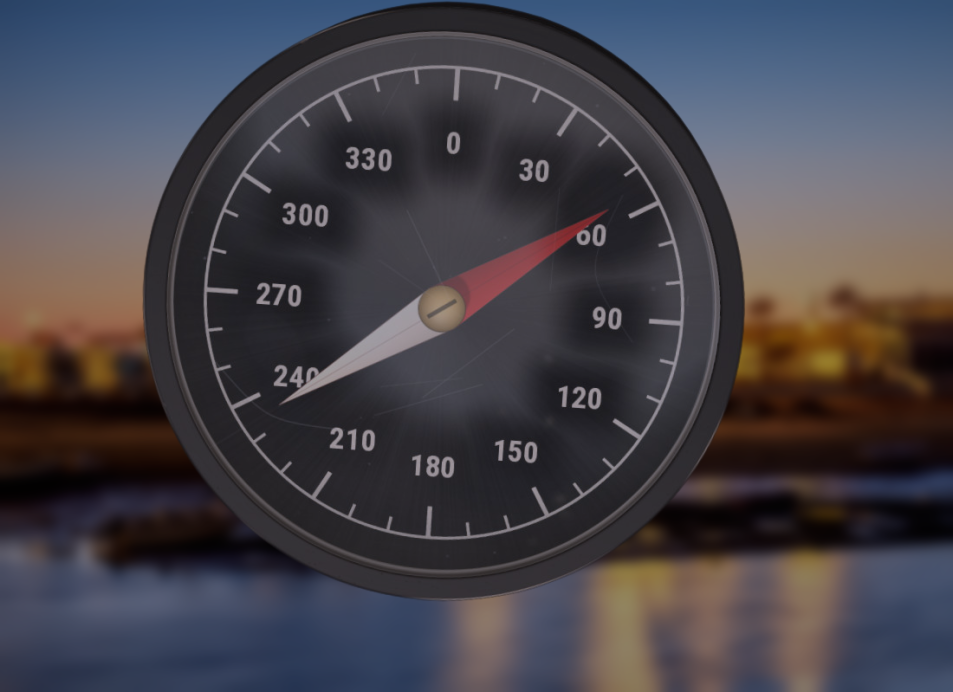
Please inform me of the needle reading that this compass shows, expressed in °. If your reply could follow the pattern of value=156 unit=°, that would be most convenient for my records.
value=55 unit=°
